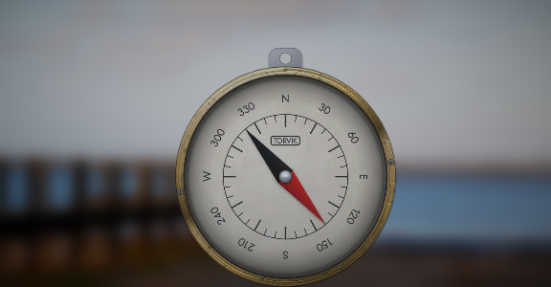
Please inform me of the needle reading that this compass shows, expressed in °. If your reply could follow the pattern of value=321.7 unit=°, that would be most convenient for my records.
value=140 unit=°
